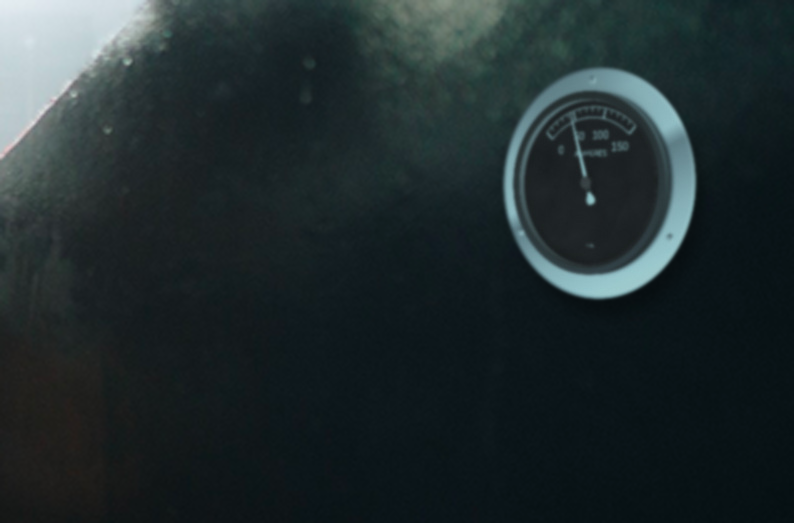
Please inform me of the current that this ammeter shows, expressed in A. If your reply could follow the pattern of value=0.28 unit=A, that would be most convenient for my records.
value=50 unit=A
